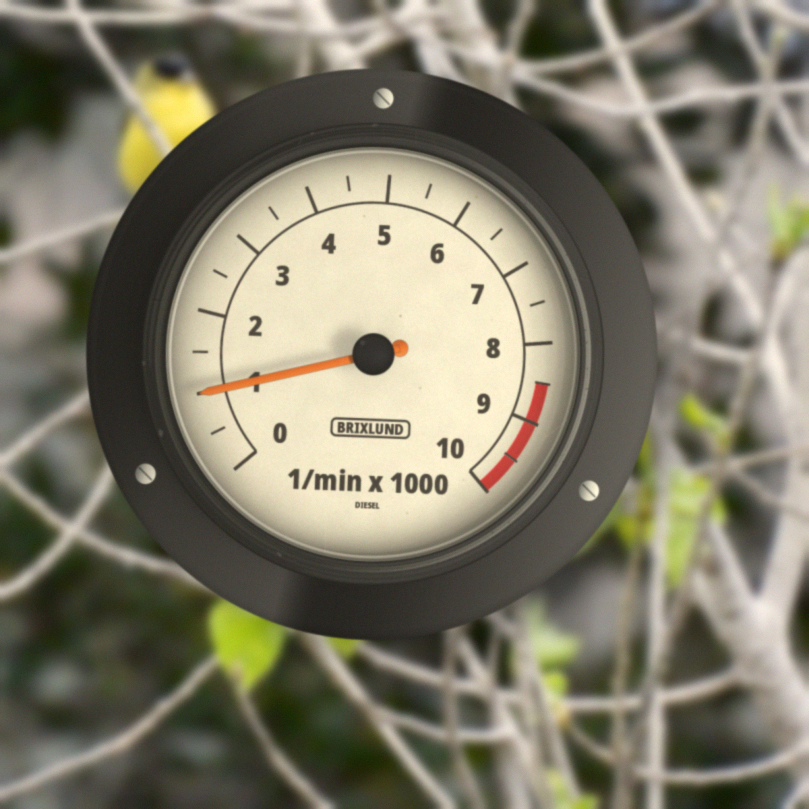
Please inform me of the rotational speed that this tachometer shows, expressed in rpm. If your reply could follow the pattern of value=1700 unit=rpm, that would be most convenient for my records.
value=1000 unit=rpm
